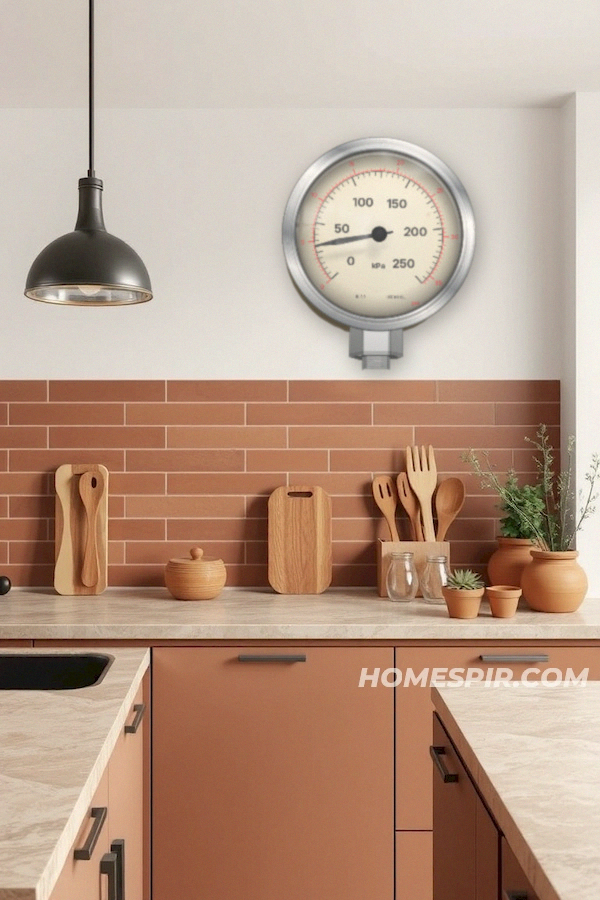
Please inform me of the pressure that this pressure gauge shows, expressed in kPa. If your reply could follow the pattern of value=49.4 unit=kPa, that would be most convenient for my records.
value=30 unit=kPa
